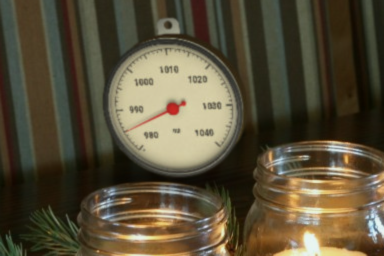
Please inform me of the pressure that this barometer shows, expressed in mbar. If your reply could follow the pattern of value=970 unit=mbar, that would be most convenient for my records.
value=985 unit=mbar
